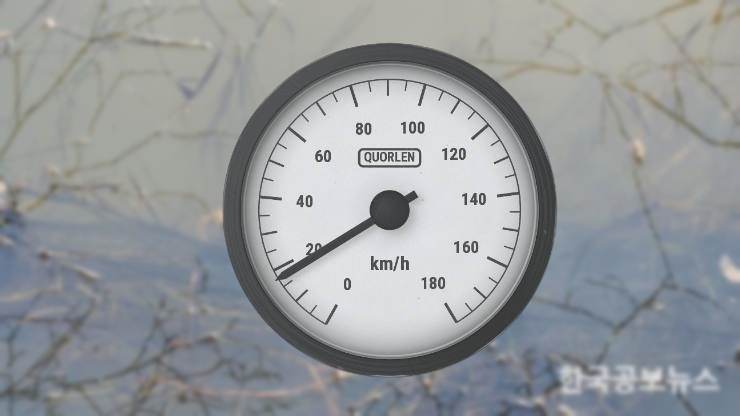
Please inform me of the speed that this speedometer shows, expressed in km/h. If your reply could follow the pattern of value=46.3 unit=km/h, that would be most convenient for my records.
value=17.5 unit=km/h
